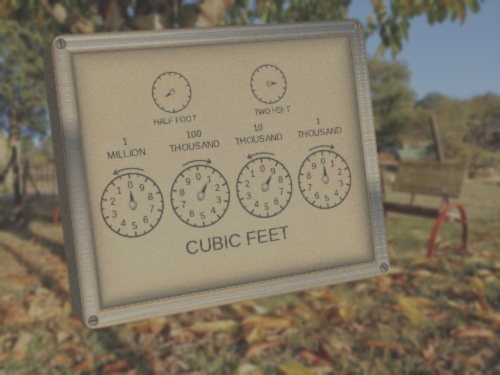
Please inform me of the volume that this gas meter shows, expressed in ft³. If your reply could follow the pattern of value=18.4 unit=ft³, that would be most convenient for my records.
value=9000 unit=ft³
